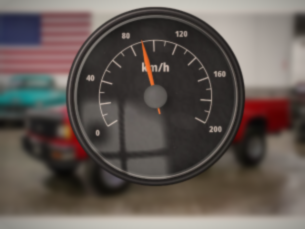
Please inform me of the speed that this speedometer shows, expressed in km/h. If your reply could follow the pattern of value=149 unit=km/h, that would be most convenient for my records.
value=90 unit=km/h
